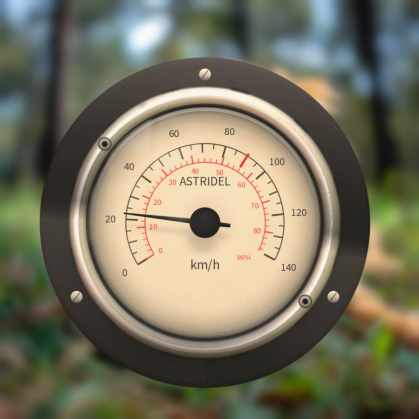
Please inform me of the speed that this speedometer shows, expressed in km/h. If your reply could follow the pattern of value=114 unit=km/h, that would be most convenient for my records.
value=22.5 unit=km/h
